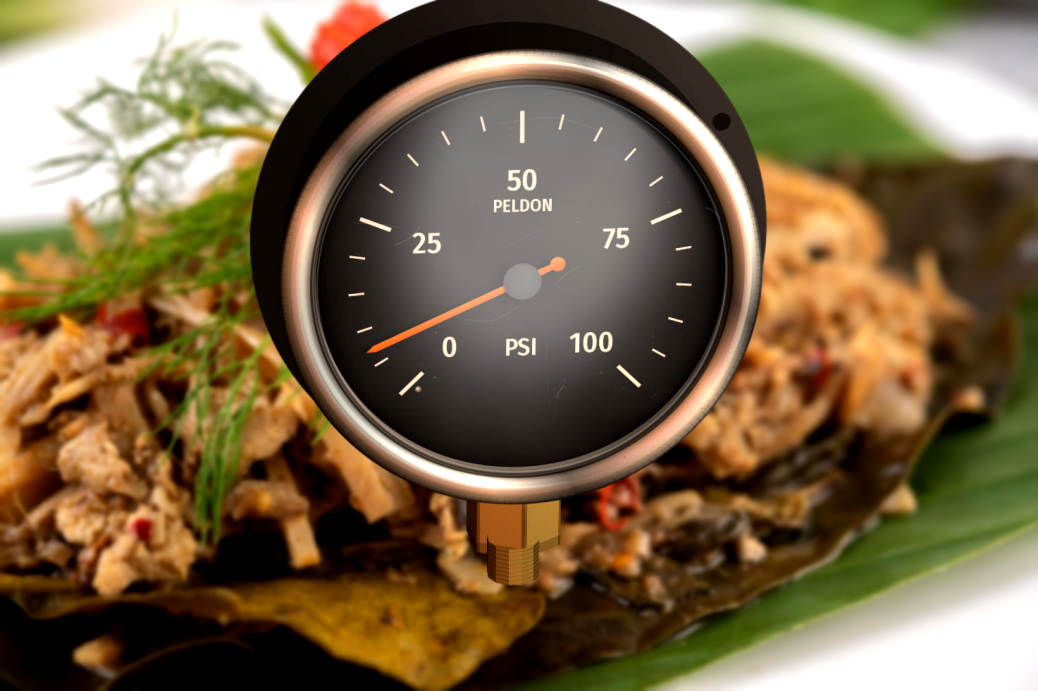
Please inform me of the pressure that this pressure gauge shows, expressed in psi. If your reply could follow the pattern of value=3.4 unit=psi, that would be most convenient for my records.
value=7.5 unit=psi
